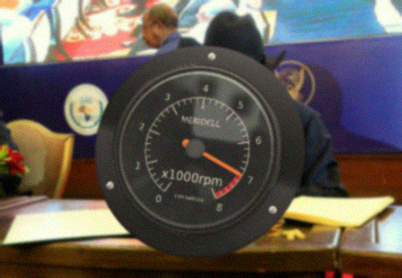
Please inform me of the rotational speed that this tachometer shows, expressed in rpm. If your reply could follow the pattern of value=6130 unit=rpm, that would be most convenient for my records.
value=7000 unit=rpm
